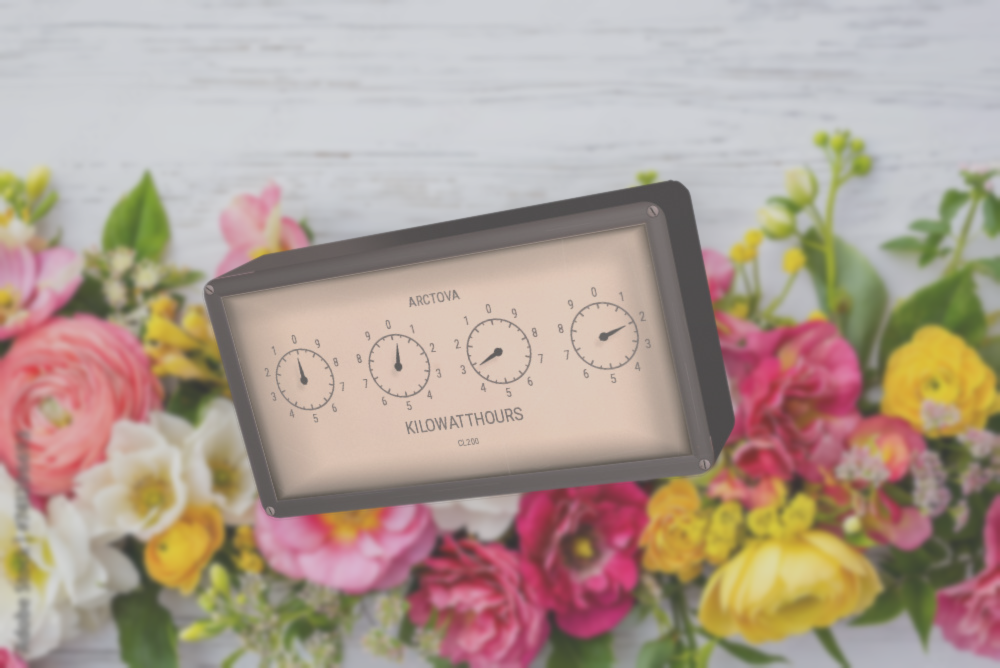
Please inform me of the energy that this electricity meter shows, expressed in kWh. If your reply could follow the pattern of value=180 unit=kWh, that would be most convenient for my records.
value=32 unit=kWh
